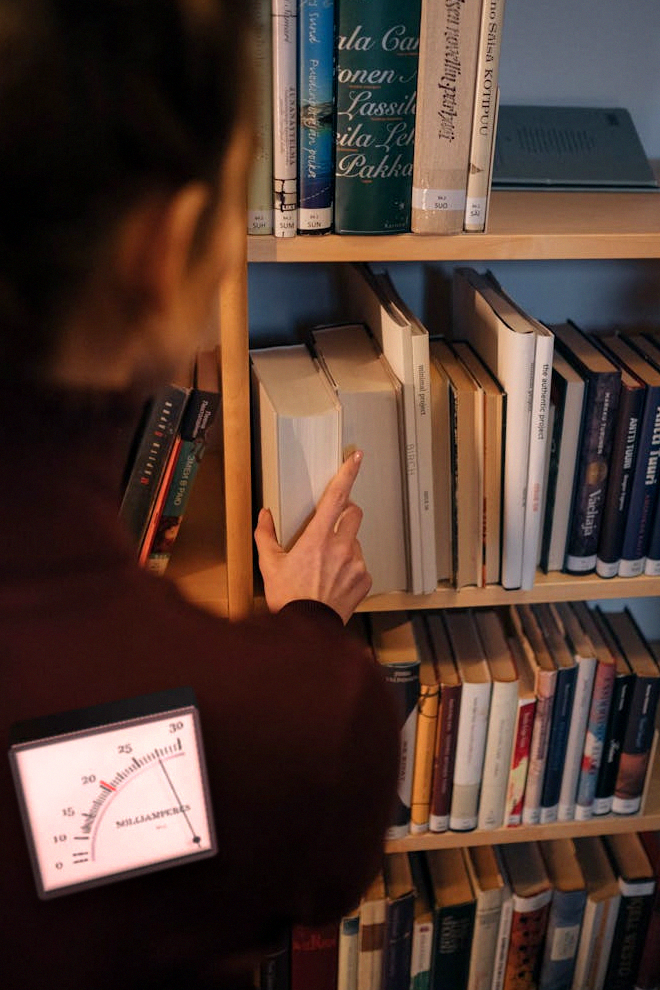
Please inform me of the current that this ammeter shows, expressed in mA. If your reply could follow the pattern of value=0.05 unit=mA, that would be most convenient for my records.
value=27.5 unit=mA
